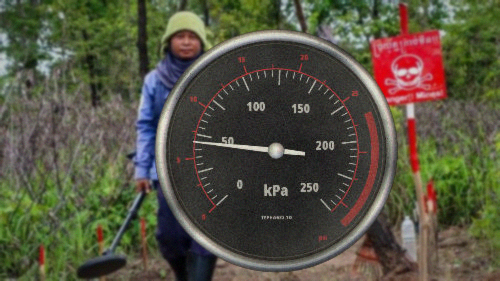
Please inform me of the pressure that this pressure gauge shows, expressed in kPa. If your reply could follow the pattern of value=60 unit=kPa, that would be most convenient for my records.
value=45 unit=kPa
